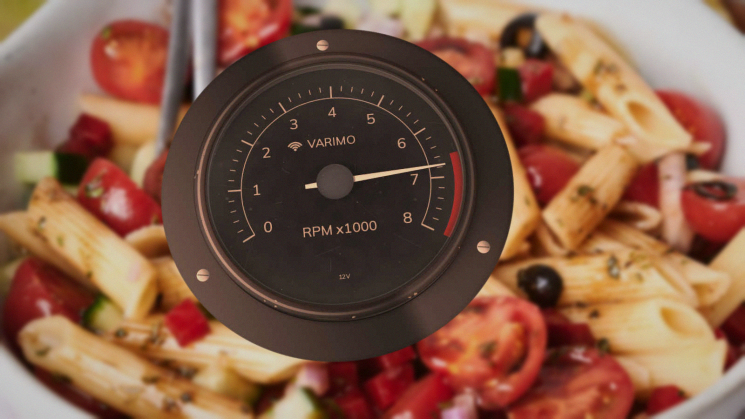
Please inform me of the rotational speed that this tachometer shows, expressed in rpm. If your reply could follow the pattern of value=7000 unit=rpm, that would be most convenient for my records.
value=6800 unit=rpm
